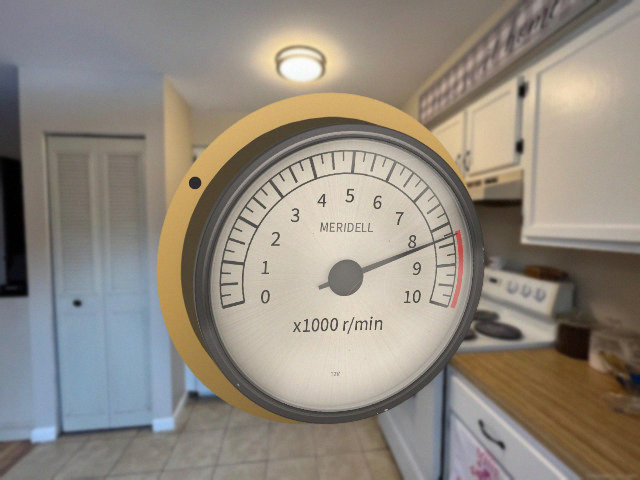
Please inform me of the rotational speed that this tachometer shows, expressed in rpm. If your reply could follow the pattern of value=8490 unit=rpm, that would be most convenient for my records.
value=8250 unit=rpm
